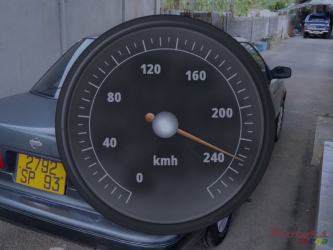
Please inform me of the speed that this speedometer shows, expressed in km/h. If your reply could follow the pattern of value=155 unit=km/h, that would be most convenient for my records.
value=232.5 unit=km/h
